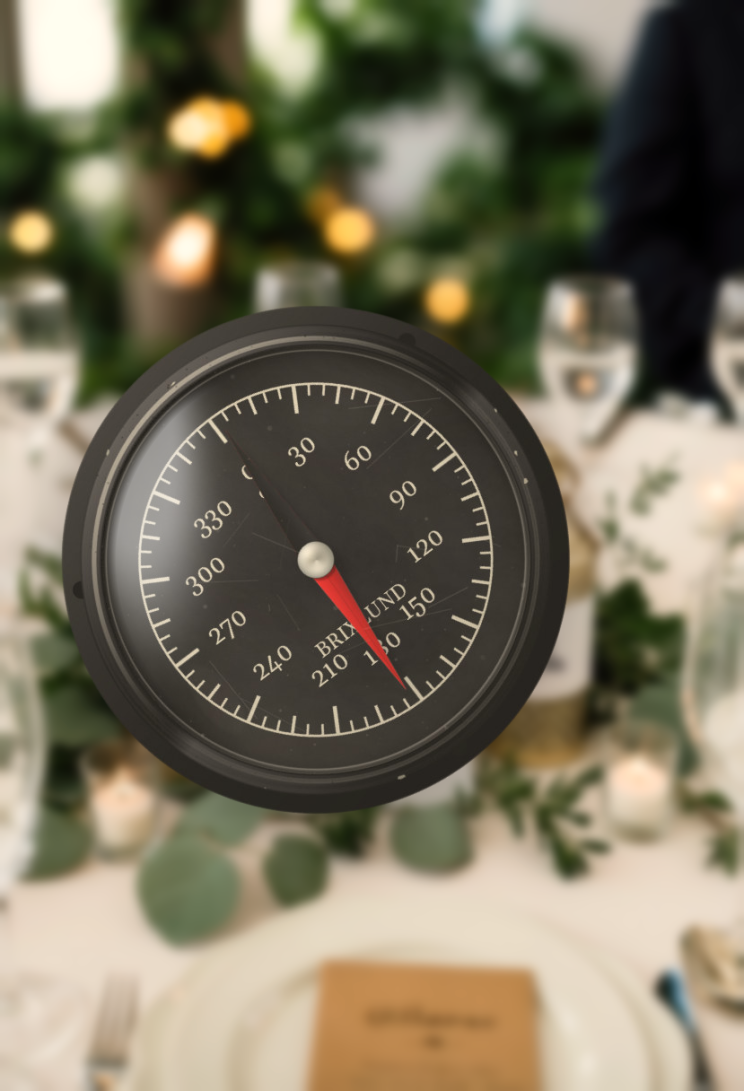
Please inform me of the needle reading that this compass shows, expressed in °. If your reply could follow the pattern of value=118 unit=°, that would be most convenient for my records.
value=182.5 unit=°
